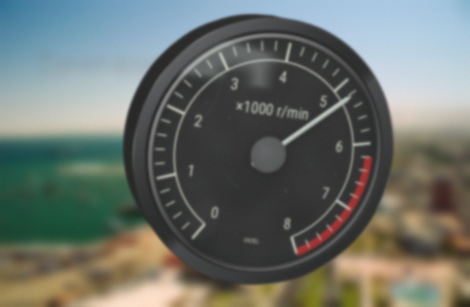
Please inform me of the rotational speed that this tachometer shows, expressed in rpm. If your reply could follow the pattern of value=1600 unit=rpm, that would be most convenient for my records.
value=5200 unit=rpm
